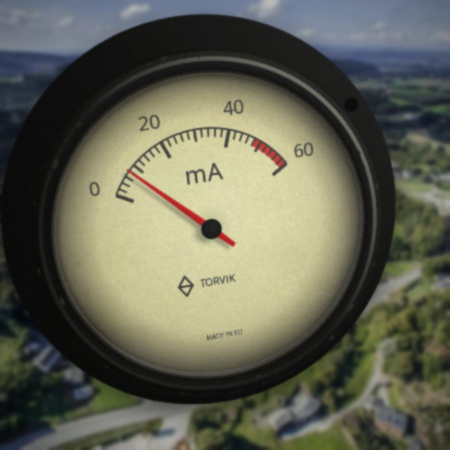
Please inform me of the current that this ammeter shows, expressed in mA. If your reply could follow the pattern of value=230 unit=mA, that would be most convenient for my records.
value=8 unit=mA
